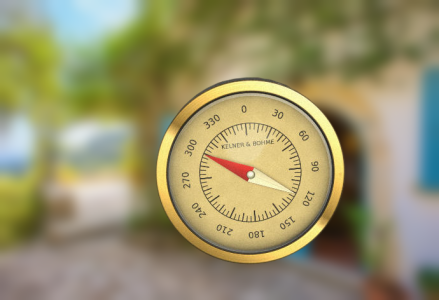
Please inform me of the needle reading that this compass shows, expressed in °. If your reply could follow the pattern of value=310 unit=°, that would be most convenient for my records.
value=300 unit=°
